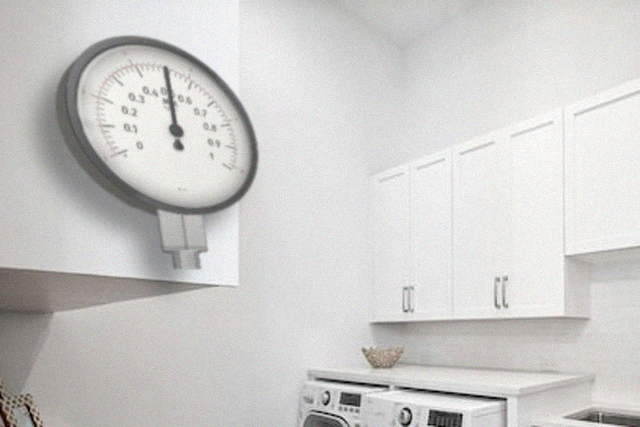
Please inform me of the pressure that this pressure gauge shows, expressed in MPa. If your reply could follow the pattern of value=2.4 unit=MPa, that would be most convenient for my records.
value=0.5 unit=MPa
